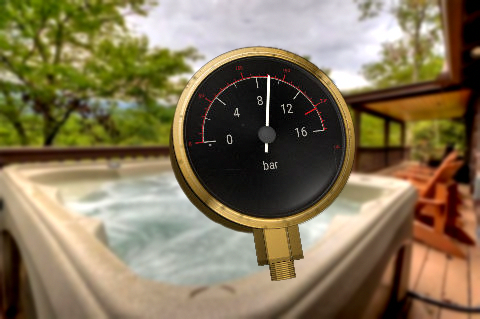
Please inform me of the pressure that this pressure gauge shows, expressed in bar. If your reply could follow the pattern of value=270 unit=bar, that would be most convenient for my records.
value=9 unit=bar
